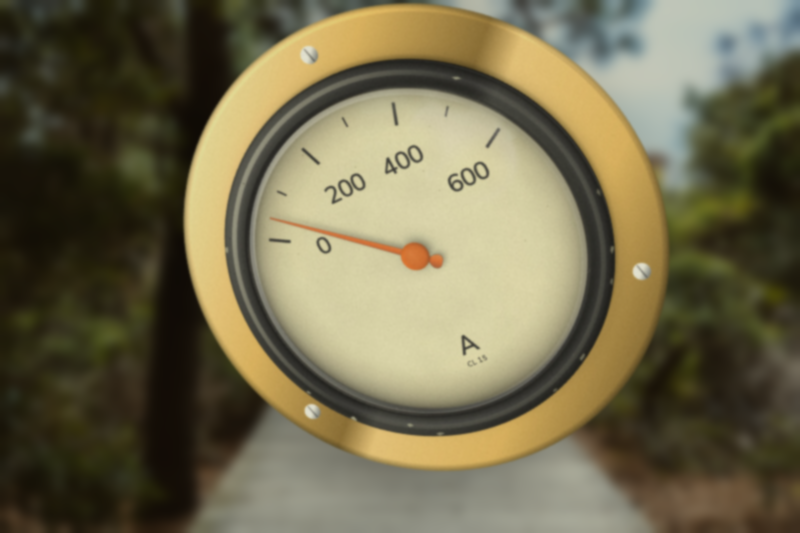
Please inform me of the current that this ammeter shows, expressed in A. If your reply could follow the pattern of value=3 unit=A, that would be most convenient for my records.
value=50 unit=A
